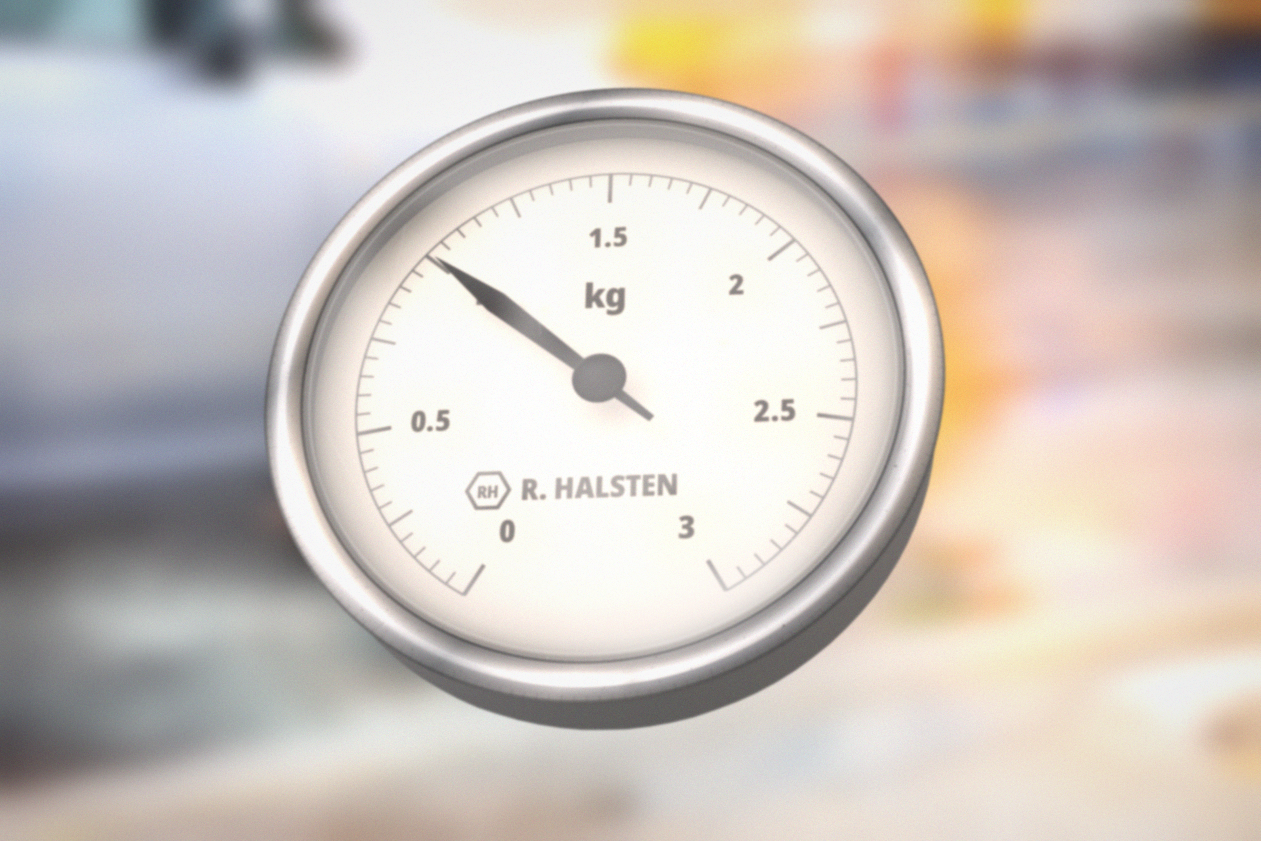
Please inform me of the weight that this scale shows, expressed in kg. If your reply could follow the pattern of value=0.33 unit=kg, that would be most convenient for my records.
value=1 unit=kg
